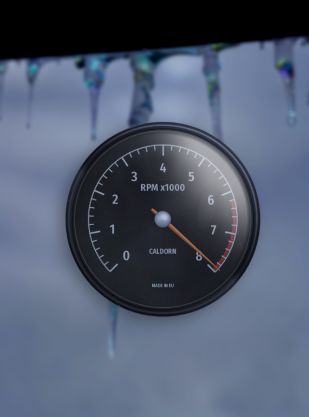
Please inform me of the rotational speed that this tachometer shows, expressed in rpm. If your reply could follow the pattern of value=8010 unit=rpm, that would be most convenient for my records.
value=7900 unit=rpm
